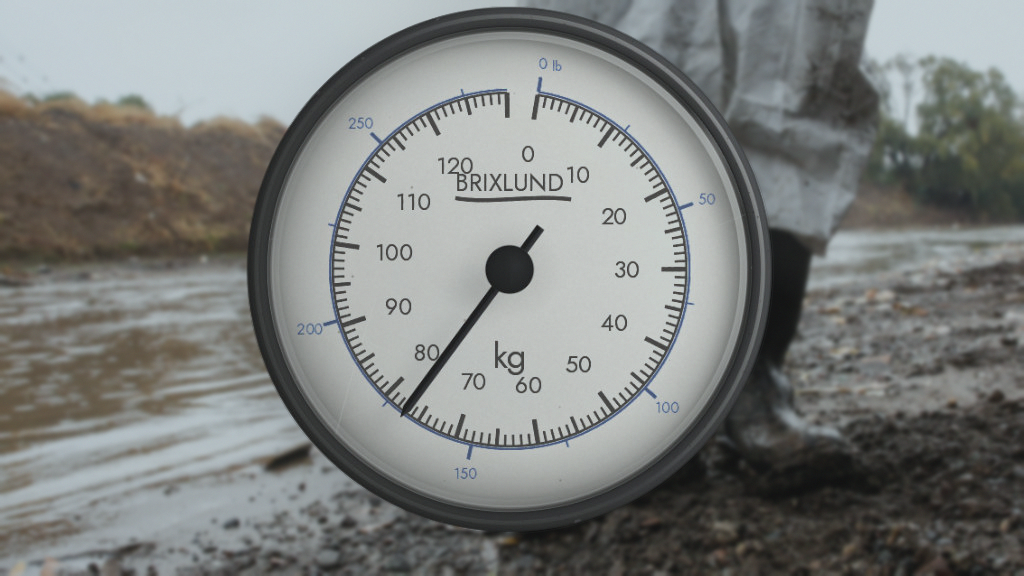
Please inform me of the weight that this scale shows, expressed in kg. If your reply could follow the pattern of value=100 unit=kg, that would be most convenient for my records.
value=77 unit=kg
